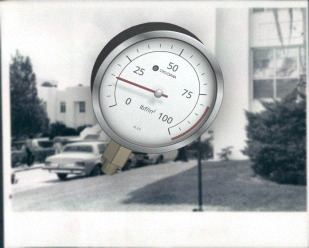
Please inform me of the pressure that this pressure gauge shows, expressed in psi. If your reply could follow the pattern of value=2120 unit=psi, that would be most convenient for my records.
value=15 unit=psi
